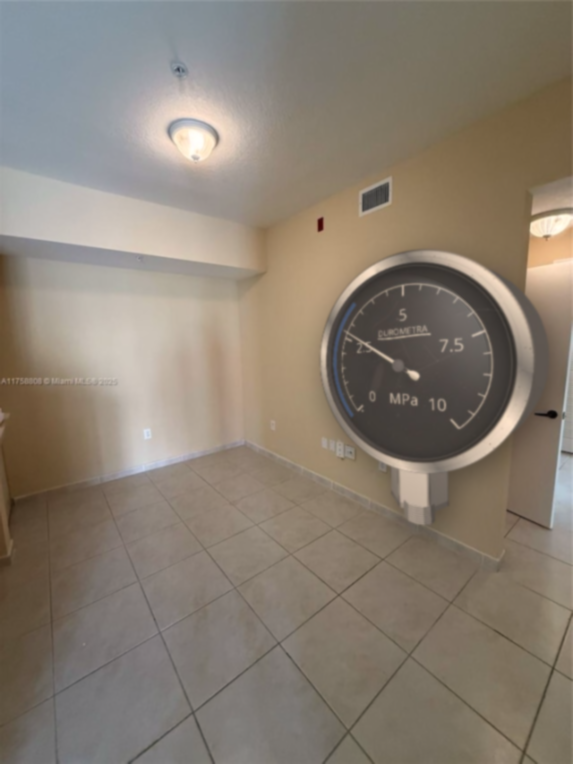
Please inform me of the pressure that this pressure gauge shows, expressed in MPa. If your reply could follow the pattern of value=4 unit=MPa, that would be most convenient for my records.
value=2.75 unit=MPa
